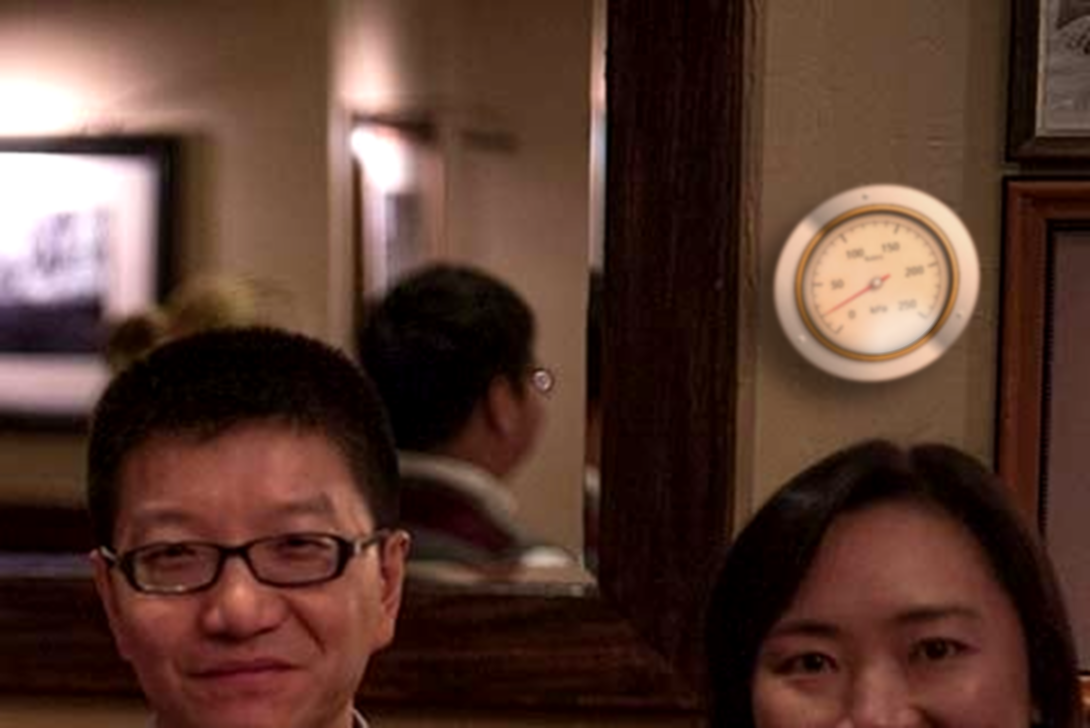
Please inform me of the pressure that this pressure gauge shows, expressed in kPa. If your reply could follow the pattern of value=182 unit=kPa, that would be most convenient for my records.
value=20 unit=kPa
